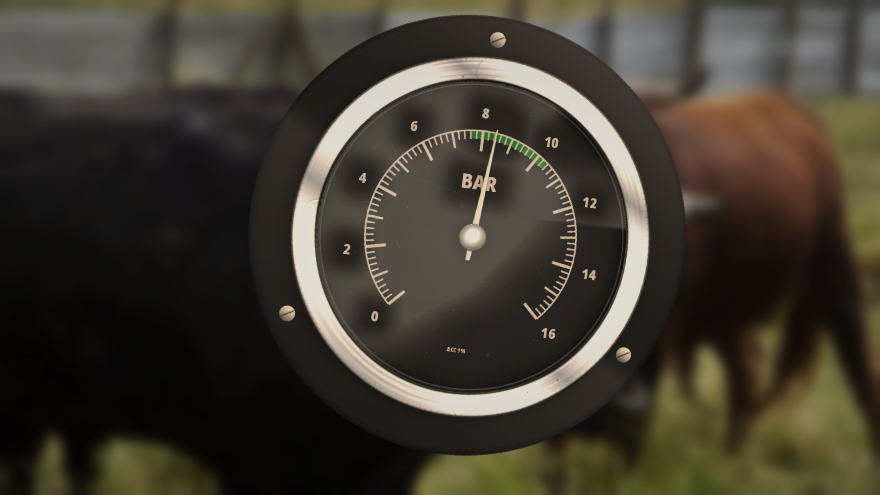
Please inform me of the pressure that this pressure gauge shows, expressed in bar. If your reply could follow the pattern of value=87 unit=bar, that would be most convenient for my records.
value=8.4 unit=bar
